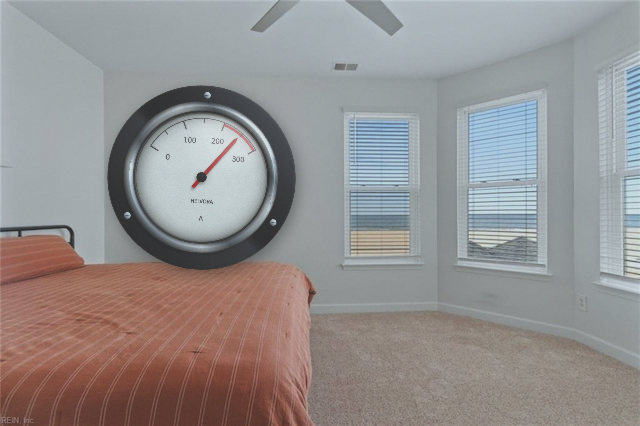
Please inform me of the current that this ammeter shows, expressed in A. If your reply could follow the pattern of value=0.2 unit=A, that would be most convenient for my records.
value=250 unit=A
